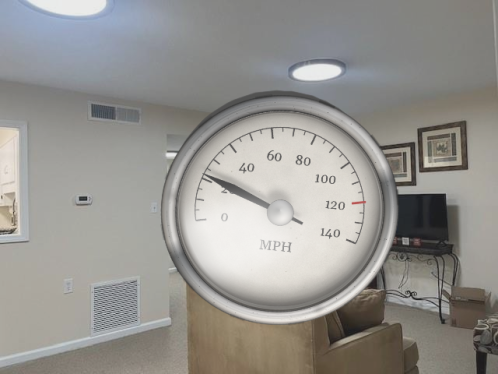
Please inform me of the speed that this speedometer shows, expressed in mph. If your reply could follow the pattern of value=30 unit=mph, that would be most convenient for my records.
value=22.5 unit=mph
